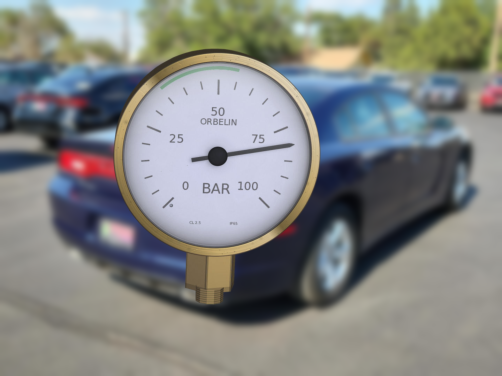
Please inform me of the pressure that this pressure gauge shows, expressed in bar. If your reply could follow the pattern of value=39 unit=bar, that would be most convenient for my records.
value=80 unit=bar
